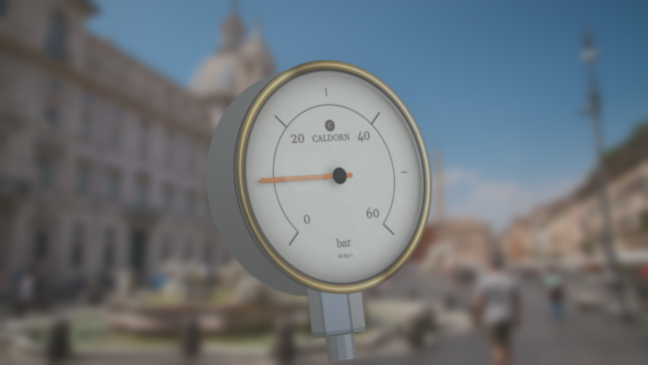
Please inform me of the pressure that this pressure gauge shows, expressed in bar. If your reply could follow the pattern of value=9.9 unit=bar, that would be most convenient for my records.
value=10 unit=bar
